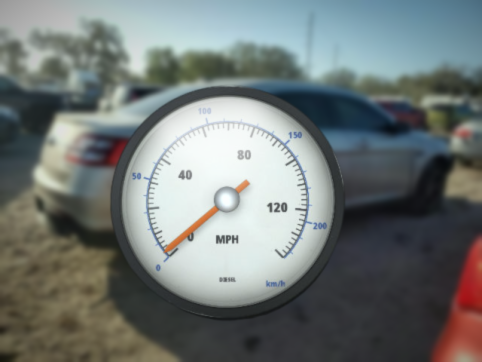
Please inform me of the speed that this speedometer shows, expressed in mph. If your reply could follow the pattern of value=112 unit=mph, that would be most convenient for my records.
value=2 unit=mph
